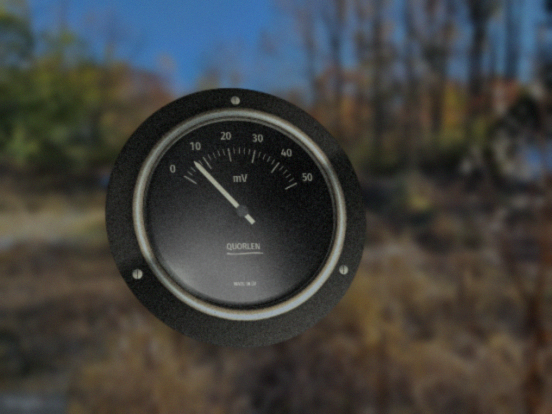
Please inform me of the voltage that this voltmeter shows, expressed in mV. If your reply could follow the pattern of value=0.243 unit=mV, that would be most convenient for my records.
value=6 unit=mV
